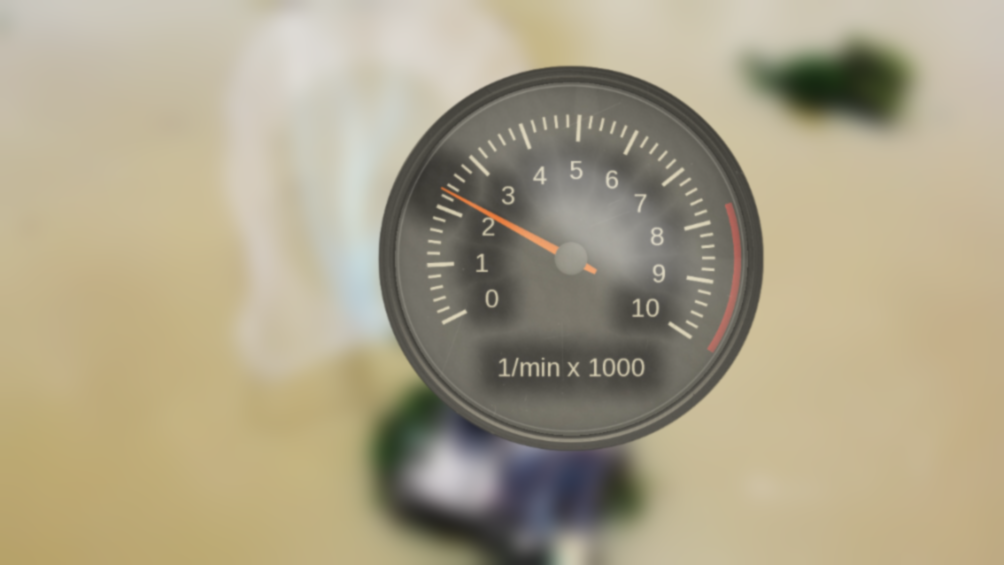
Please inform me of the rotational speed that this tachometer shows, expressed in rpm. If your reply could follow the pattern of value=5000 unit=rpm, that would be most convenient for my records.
value=2300 unit=rpm
